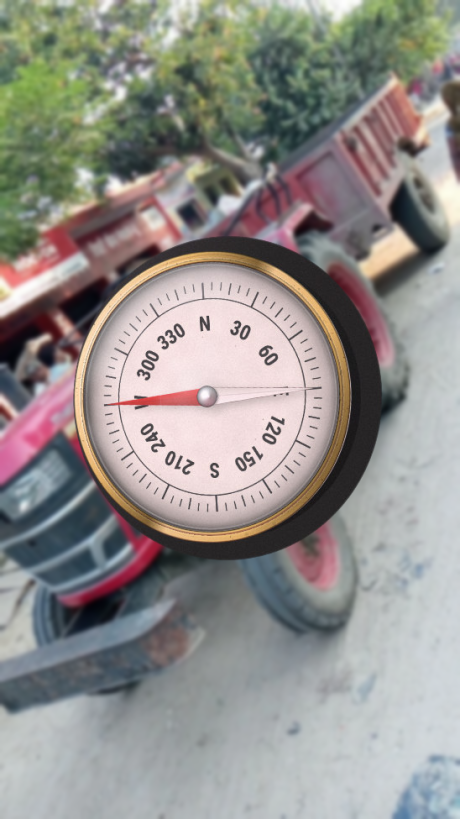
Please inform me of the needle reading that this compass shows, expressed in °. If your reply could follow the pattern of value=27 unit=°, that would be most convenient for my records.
value=270 unit=°
